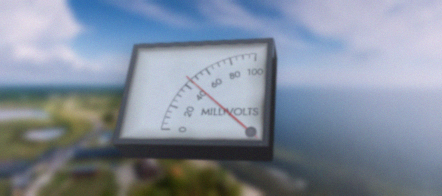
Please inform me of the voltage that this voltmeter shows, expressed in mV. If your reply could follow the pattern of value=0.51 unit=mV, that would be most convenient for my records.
value=45 unit=mV
